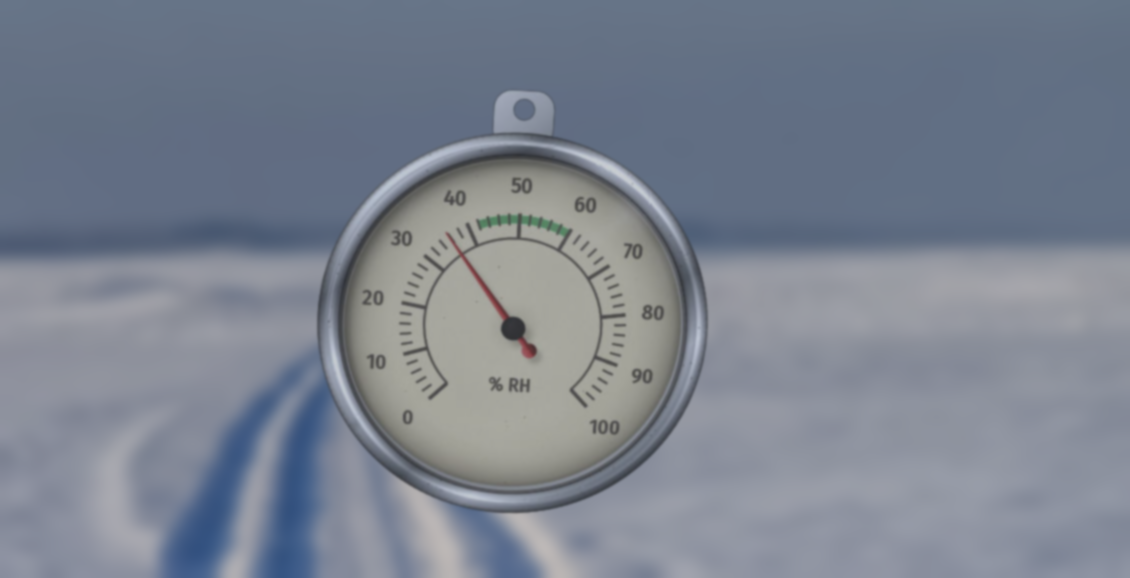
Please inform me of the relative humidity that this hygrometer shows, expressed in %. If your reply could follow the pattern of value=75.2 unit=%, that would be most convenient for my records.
value=36 unit=%
